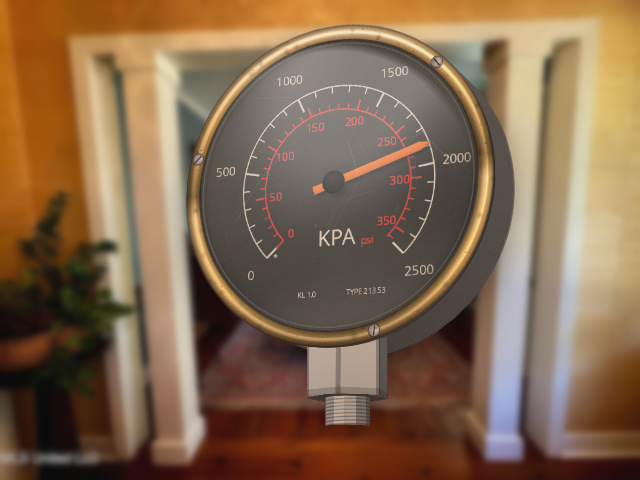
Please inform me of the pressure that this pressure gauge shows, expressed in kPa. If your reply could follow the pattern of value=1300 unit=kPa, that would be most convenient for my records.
value=1900 unit=kPa
